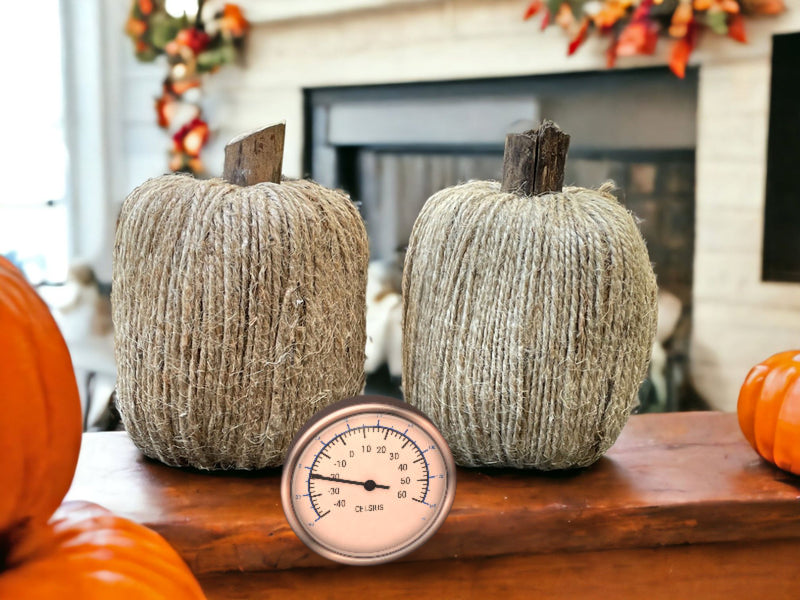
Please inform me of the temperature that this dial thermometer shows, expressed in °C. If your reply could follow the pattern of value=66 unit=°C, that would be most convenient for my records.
value=-20 unit=°C
